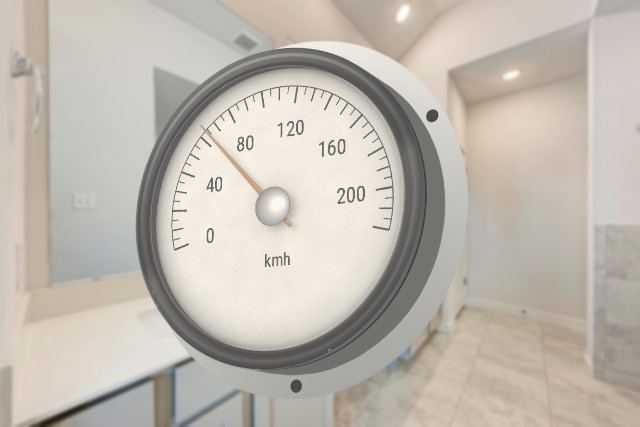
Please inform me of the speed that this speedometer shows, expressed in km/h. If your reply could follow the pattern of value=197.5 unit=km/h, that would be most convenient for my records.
value=65 unit=km/h
